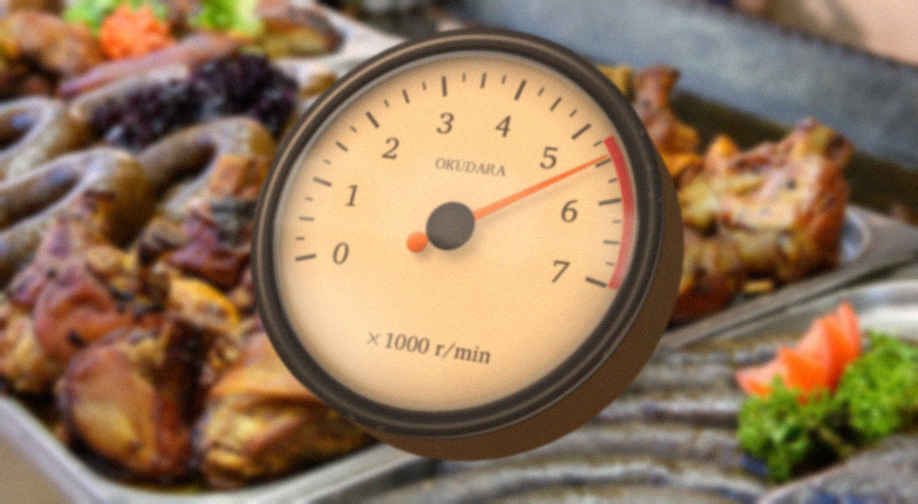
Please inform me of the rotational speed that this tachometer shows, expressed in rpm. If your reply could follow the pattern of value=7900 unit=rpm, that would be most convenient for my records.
value=5500 unit=rpm
